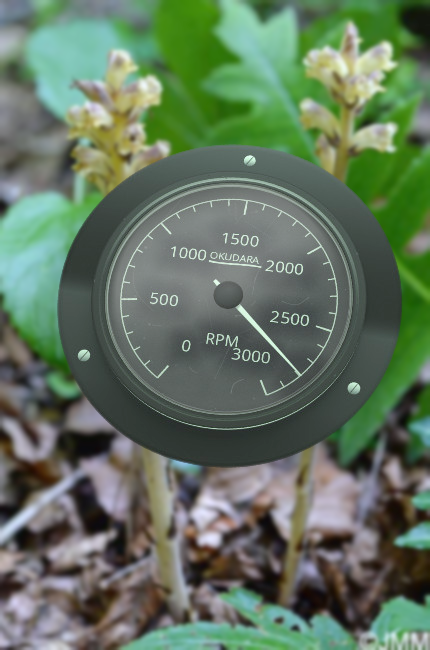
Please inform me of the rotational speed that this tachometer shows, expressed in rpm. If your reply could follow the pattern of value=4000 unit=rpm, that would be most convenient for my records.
value=2800 unit=rpm
